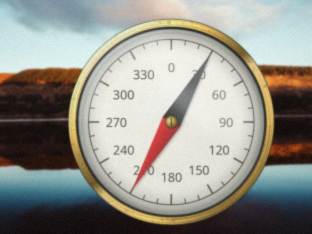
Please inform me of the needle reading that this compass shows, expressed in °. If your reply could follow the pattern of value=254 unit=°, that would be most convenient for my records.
value=210 unit=°
